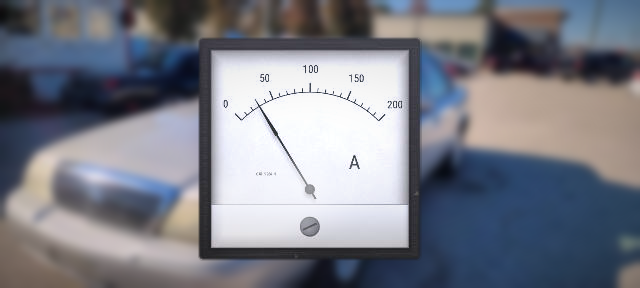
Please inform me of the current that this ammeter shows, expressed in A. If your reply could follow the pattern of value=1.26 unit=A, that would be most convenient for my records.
value=30 unit=A
